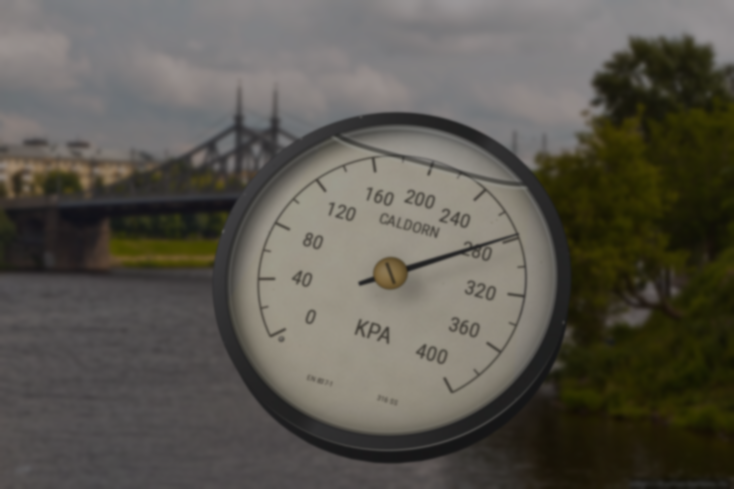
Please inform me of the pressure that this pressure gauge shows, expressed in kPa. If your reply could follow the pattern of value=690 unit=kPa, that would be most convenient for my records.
value=280 unit=kPa
